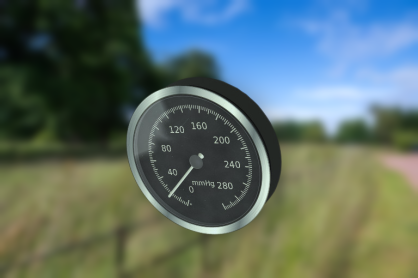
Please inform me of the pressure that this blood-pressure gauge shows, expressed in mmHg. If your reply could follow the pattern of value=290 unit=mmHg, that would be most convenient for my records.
value=20 unit=mmHg
